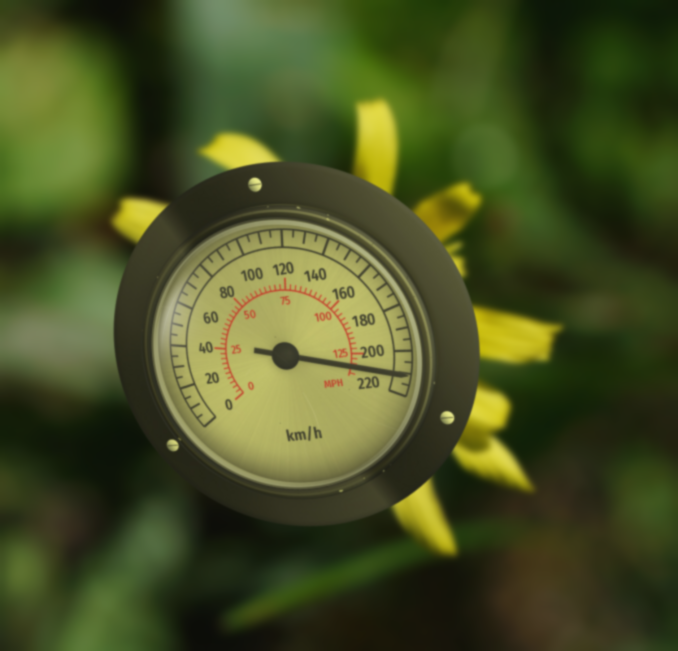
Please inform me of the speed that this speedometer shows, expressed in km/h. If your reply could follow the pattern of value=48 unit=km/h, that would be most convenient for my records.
value=210 unit=km/h
